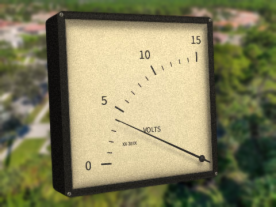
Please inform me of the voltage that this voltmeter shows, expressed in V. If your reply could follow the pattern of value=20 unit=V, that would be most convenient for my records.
value=4 unit=V
